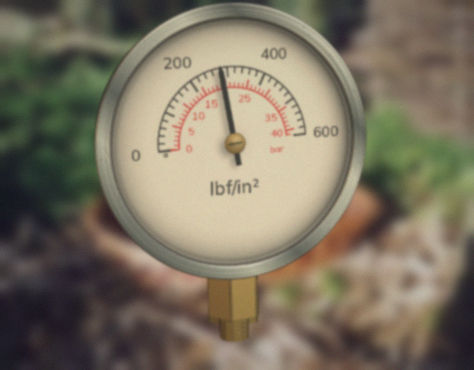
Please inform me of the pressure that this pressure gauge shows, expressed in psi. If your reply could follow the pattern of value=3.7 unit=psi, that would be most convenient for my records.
value=280 unit=psi
